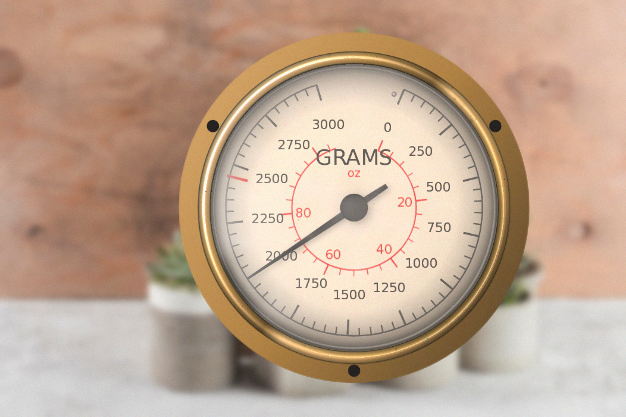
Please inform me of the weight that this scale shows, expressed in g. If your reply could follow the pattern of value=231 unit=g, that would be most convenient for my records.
value=2000 unit=g
